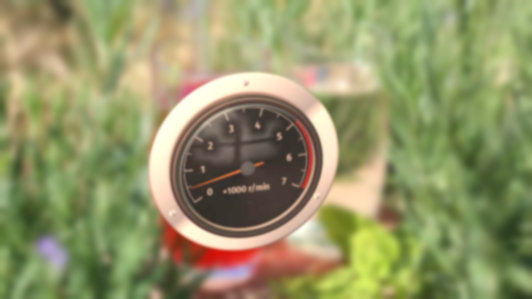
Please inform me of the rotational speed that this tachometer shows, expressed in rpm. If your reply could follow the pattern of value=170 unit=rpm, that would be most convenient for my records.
value=500 unit=rpm
